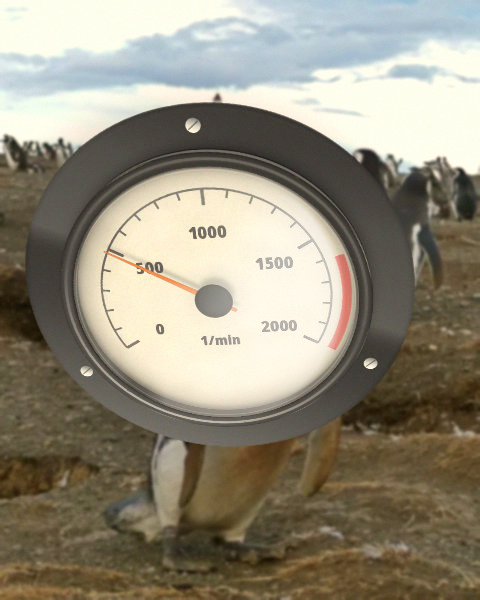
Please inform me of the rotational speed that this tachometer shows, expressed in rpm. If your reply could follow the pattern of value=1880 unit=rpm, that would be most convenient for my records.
value=500 unit=rpm
